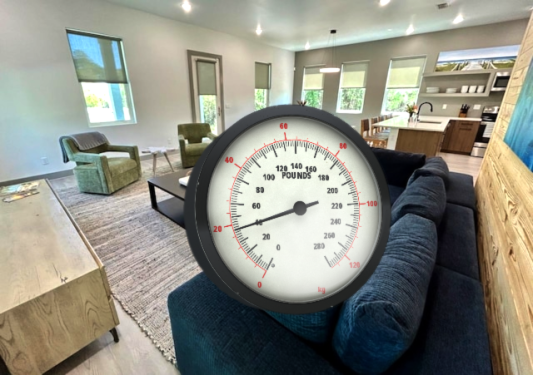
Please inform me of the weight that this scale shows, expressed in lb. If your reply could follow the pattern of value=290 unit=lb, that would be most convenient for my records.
value=40 unit=lb
